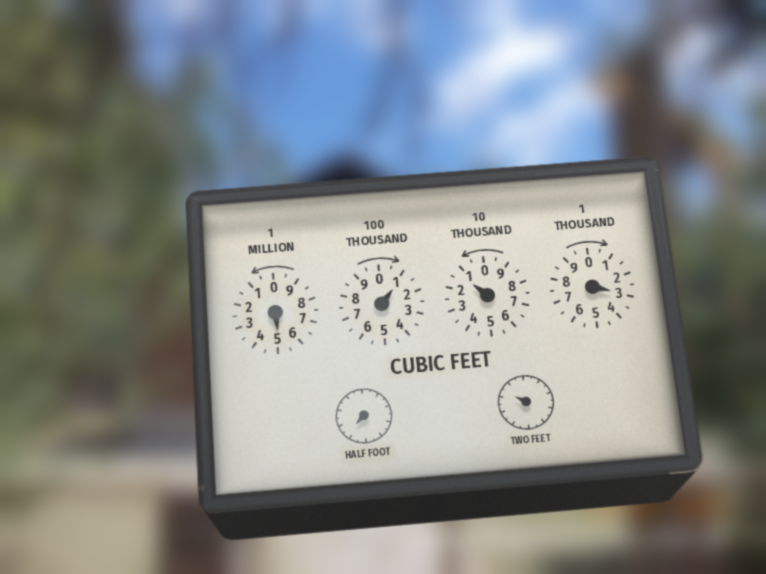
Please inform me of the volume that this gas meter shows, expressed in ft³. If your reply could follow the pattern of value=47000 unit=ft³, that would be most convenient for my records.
value=511300 unit=ft³
